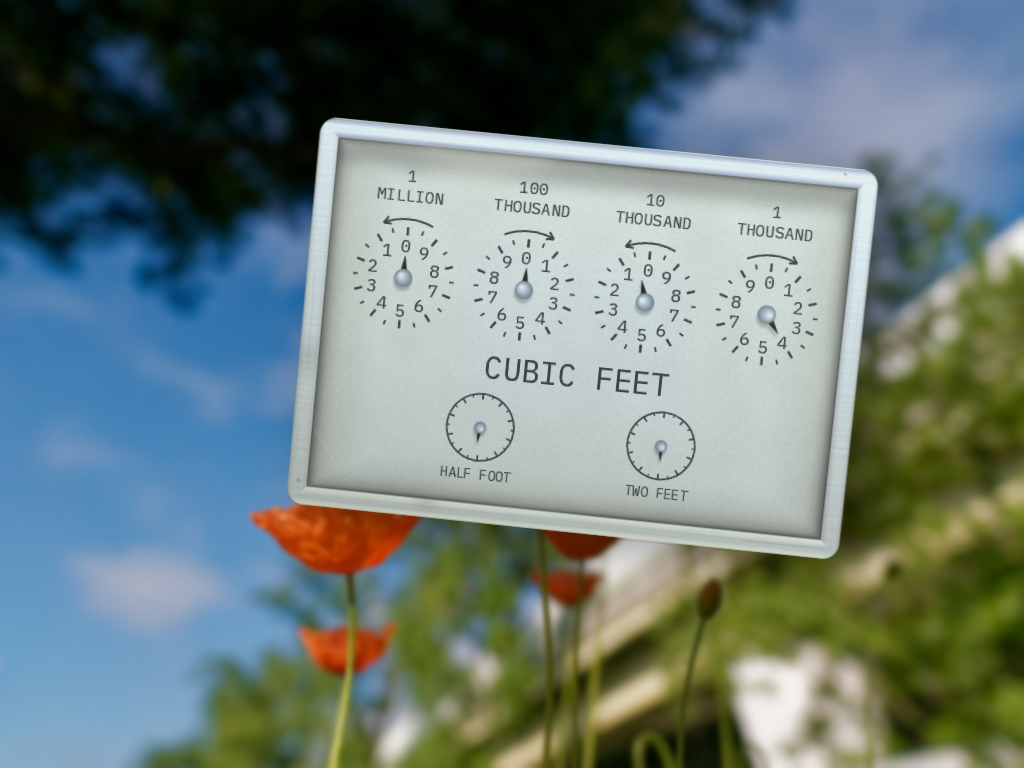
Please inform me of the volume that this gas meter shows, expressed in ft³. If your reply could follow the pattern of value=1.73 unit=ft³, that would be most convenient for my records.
value=400 unit=ft³
